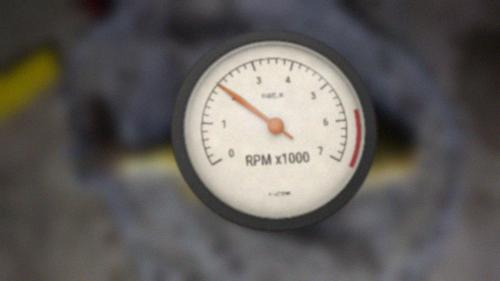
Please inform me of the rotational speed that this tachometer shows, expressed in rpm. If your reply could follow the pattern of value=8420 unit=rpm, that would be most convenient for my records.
value=2000 unit=rpm
